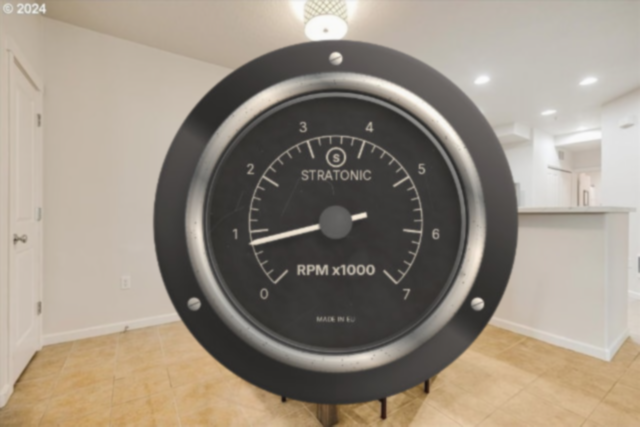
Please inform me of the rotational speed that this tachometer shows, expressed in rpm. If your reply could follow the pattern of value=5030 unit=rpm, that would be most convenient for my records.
value=800 unit=rpm
